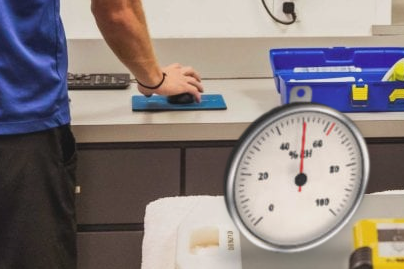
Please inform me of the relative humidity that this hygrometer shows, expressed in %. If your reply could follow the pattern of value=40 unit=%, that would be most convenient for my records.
value=50 unit=%
